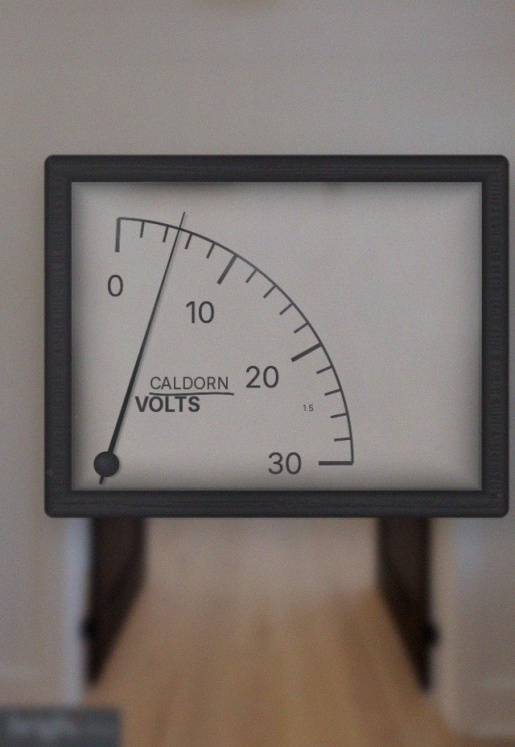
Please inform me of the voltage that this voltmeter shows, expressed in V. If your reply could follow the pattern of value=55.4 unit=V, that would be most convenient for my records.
value=5 unit=V
